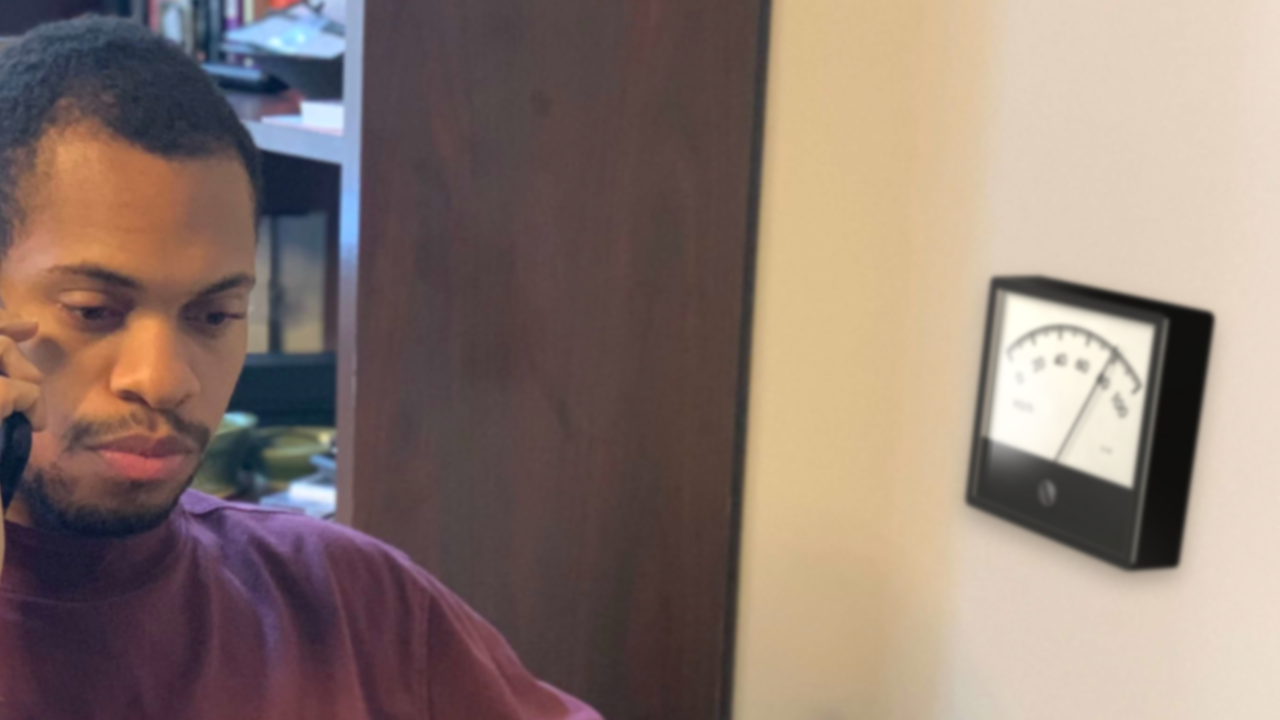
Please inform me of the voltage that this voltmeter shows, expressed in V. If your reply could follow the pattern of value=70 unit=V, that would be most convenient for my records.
value=80 unit=V
